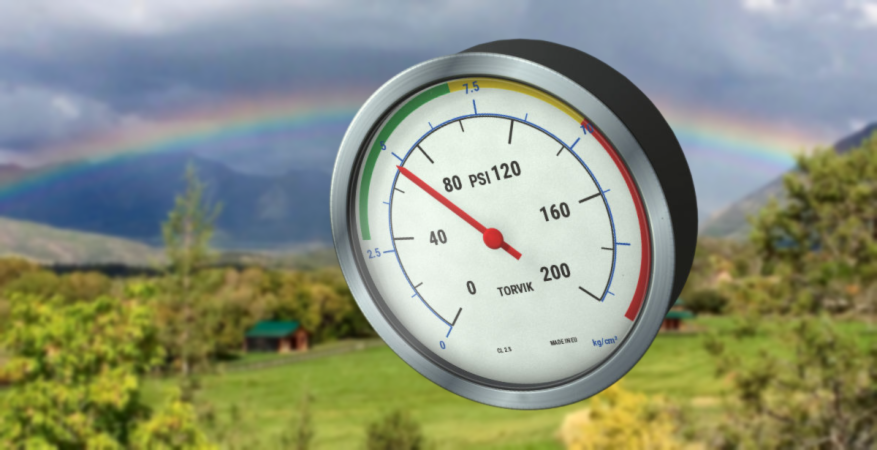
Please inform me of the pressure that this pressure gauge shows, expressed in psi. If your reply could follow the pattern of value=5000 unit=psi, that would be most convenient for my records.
value=70 unit=psi
